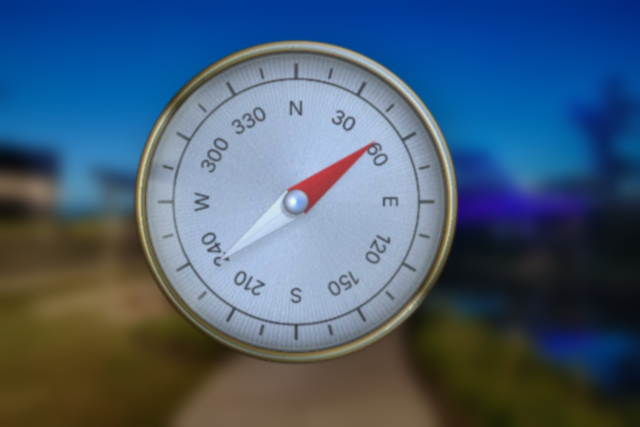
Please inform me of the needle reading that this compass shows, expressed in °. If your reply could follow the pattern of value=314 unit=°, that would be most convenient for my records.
value=52.5 unit=°
